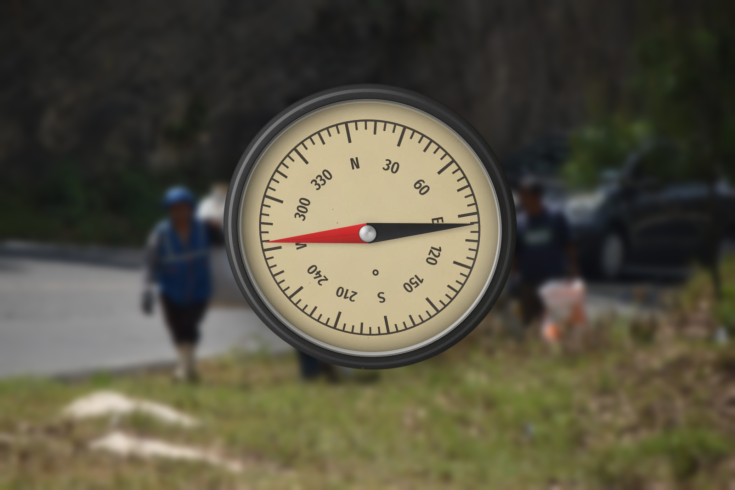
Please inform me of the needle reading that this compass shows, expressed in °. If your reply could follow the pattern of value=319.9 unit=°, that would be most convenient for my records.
value=275 unit=°
